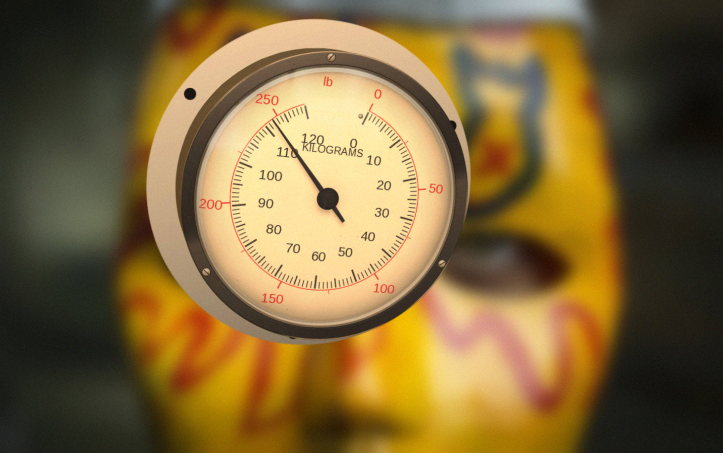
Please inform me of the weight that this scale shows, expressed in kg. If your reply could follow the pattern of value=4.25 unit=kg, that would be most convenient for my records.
value=112 unit=kg
